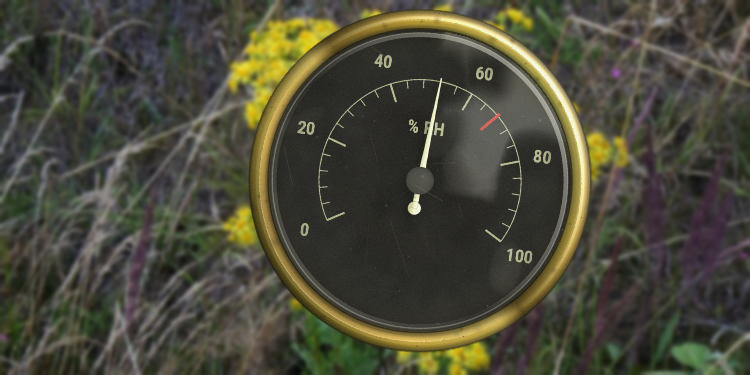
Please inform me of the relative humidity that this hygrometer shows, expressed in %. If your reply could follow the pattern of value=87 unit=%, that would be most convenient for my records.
value=52 unit=%
